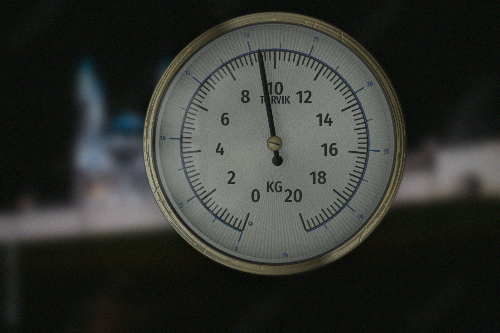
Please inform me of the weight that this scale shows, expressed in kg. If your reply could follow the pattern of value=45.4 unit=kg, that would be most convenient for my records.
value=9.4 unit=kg
